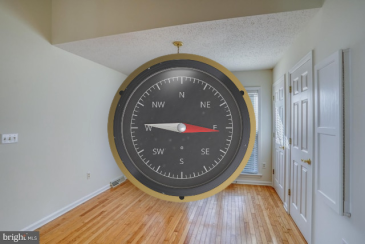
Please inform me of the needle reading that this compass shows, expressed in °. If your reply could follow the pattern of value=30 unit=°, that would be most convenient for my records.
value=95 unit=°
